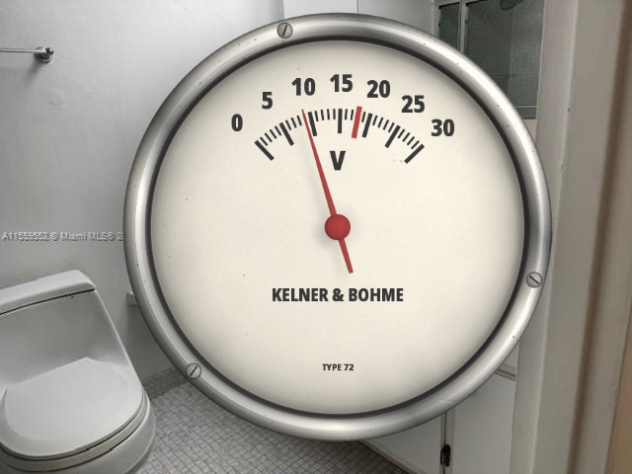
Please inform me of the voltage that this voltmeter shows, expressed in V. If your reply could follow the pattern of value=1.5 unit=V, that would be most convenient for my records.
value=9 unit=V
